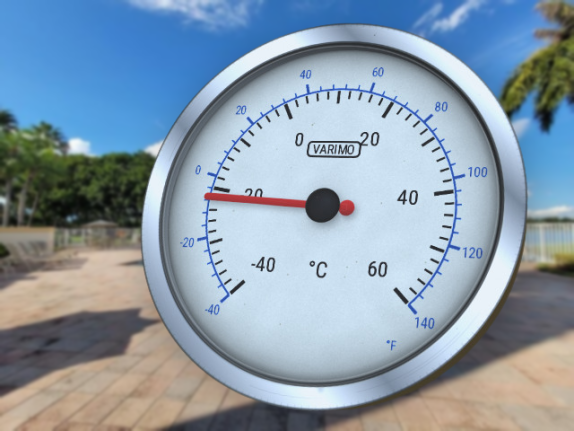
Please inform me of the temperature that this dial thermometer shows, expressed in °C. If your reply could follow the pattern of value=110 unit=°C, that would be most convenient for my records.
value=-22 unit=°C
